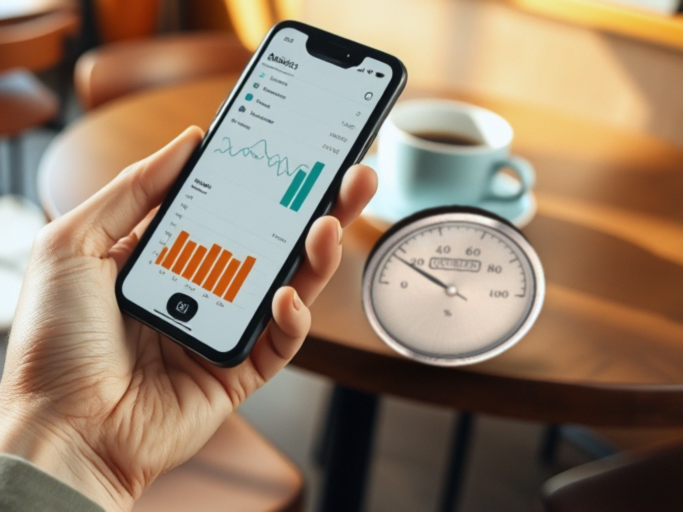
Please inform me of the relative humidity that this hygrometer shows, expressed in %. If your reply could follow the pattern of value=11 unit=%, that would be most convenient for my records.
value=16 unit=%
